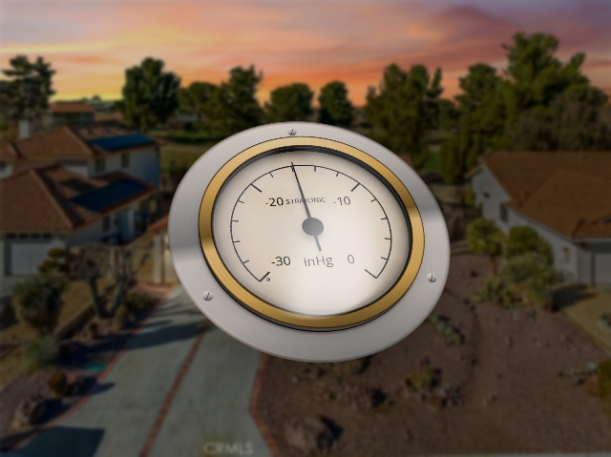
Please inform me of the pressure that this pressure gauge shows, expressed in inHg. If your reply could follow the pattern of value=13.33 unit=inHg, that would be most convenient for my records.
value=-16 unit=inHg
